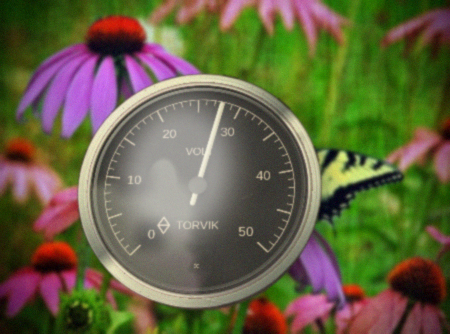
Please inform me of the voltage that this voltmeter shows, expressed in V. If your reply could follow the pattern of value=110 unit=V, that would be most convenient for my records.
value=28 unit=V
